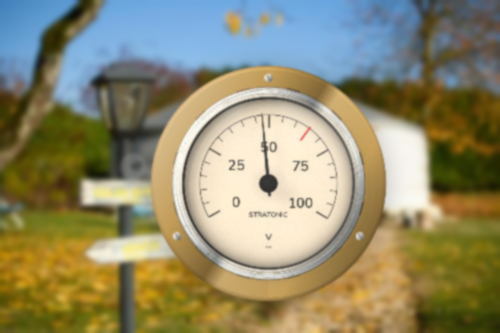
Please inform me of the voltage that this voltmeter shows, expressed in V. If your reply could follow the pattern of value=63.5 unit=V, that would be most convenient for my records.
value=47.5 unit=V
